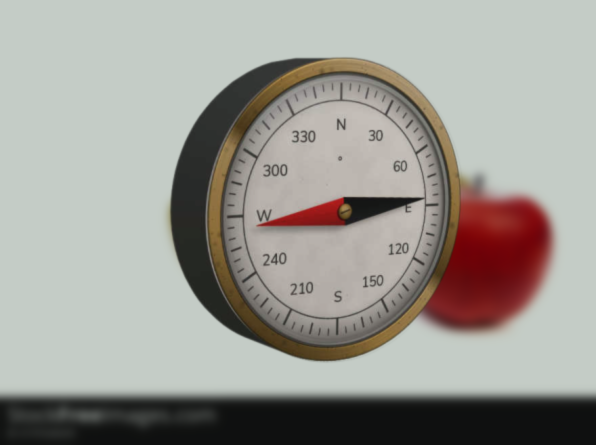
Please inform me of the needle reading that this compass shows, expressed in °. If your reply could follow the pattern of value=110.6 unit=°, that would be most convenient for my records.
value=265 unit=°
